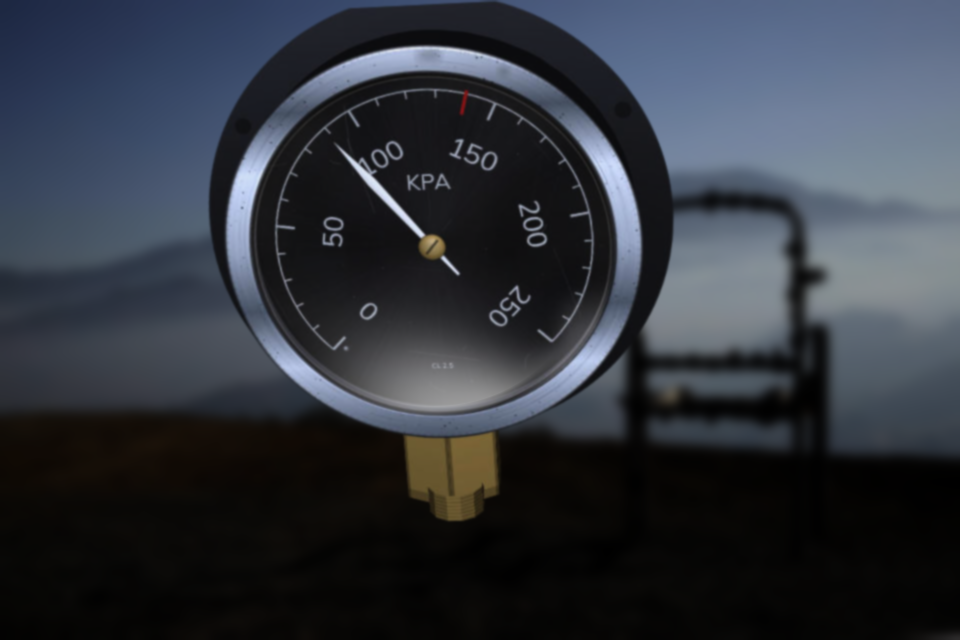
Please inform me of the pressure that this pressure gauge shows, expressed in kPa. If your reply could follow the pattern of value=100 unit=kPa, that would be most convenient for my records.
value=90 unit=kPa
